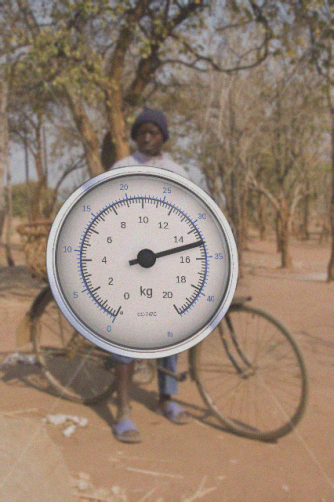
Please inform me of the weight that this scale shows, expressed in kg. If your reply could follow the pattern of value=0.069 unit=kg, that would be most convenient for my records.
value=15 unit=kg
